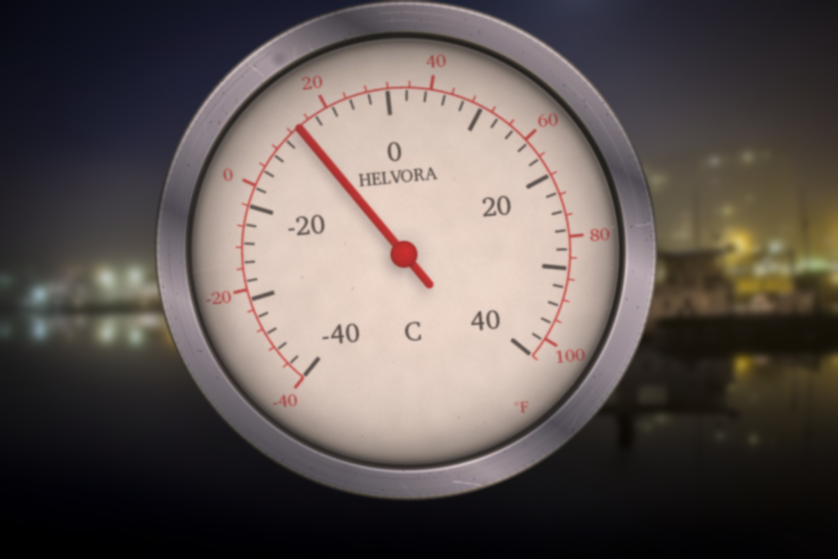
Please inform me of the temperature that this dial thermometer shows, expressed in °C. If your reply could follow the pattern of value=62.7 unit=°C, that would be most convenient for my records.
value=-10 unit=°C
